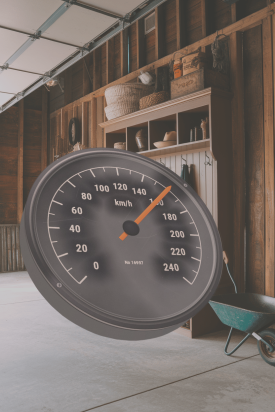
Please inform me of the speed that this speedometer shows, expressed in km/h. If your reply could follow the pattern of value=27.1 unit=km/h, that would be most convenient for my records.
value=160 unit=km/h
